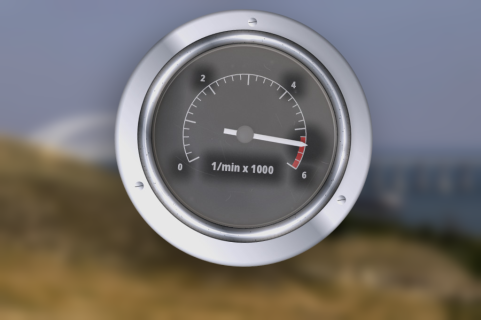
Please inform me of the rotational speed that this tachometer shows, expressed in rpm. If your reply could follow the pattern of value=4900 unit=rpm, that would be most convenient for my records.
value=5400 unit=rpm
